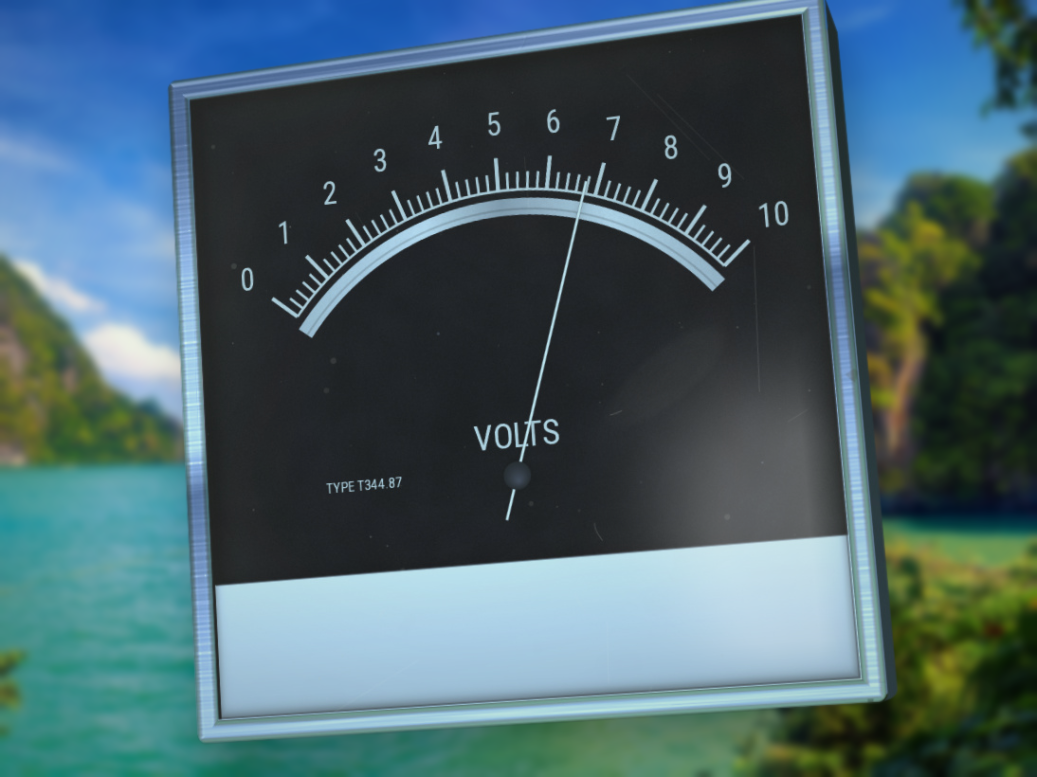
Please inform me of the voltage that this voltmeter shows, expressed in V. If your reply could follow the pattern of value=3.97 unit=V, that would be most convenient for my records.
value=6.8 unit=V
